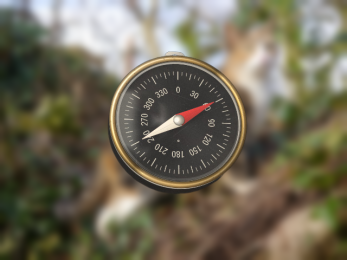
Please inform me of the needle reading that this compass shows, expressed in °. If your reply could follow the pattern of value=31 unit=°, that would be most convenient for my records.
value=60 unit=°
